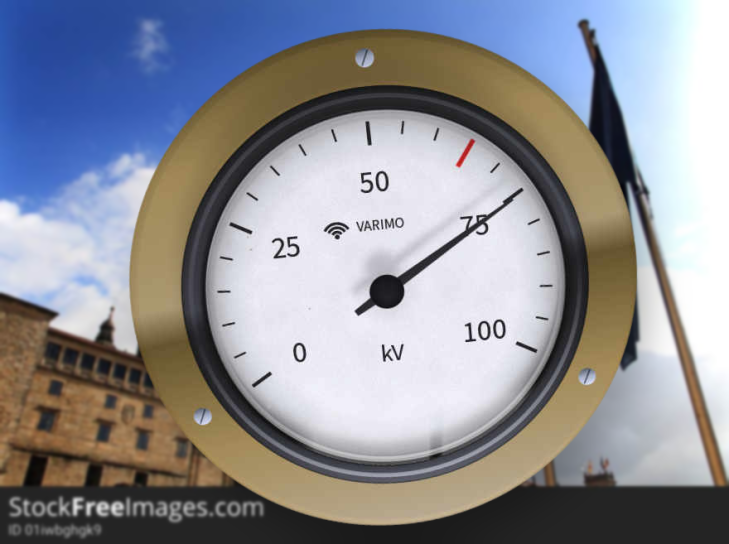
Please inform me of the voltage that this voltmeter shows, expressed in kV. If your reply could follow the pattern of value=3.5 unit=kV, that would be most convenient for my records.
value=75 unit=kV
